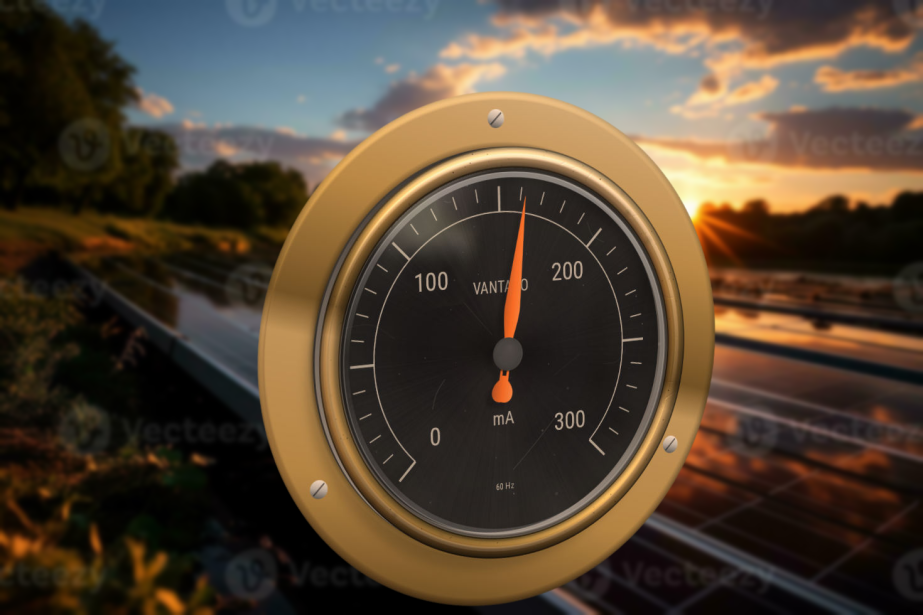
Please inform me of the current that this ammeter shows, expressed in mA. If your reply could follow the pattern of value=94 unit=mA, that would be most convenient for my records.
value=160 unit=mA
